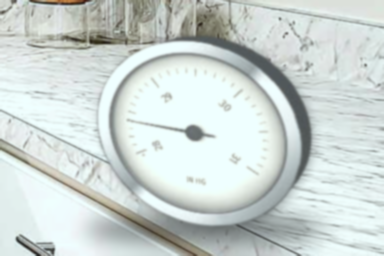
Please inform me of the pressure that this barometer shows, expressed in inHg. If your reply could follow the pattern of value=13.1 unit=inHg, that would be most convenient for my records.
value=28.4 unit=inHg
